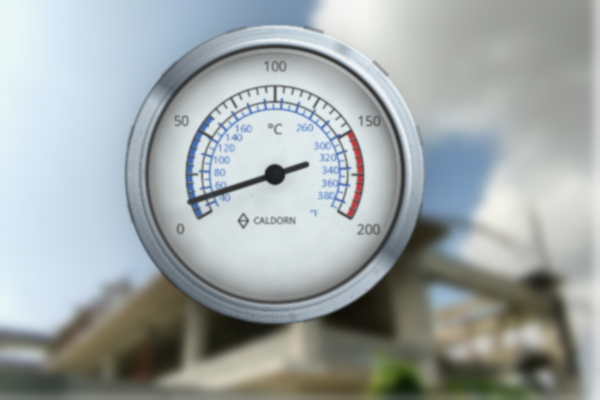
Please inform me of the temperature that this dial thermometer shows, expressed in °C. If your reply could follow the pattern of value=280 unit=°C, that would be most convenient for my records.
value=10 unit=°C
